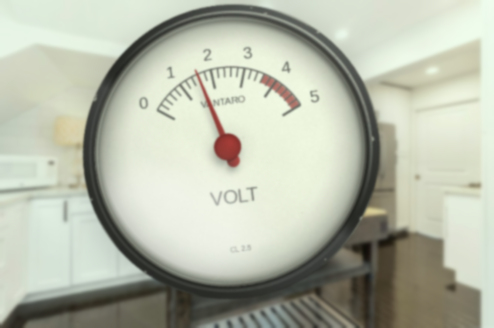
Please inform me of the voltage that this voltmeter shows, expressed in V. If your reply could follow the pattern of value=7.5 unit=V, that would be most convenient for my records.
value=1.6 unit=V
